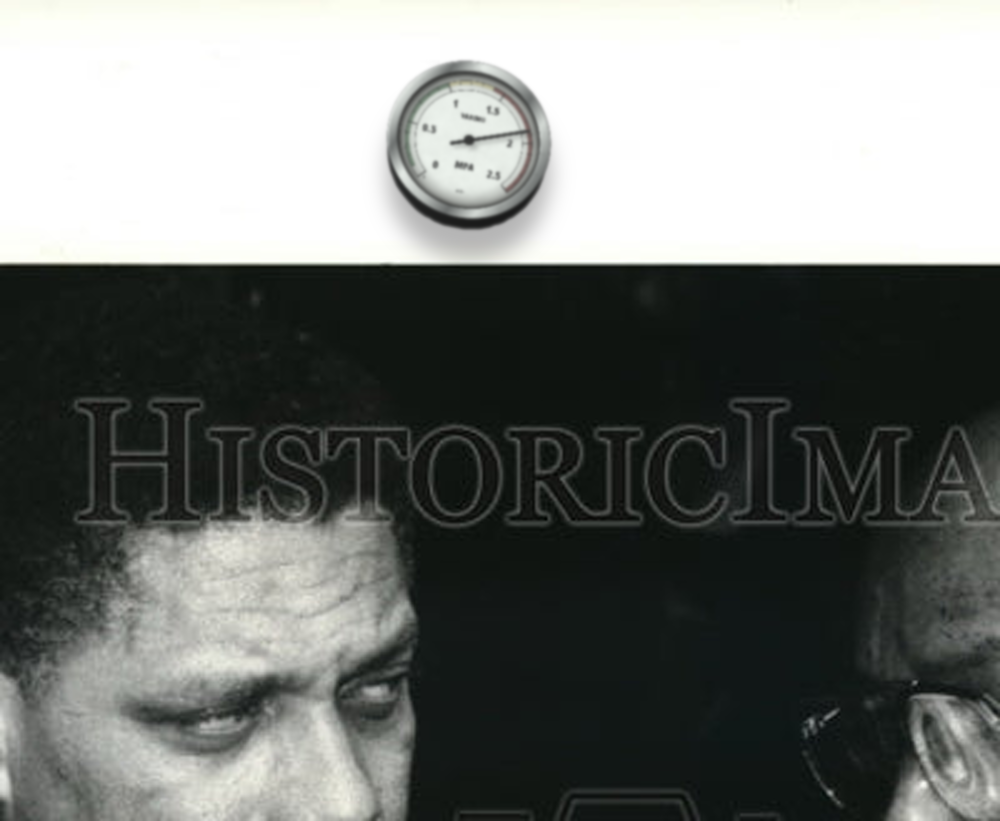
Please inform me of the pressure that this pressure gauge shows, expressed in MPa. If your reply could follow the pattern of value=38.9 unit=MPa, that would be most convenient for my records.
value=1.9 unit=MPa
